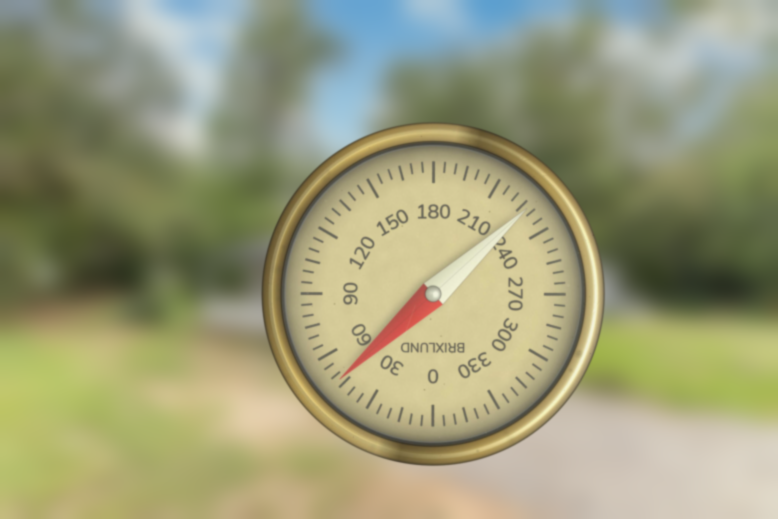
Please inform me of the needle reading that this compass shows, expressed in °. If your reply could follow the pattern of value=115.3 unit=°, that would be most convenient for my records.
value=47.5 unit=°
